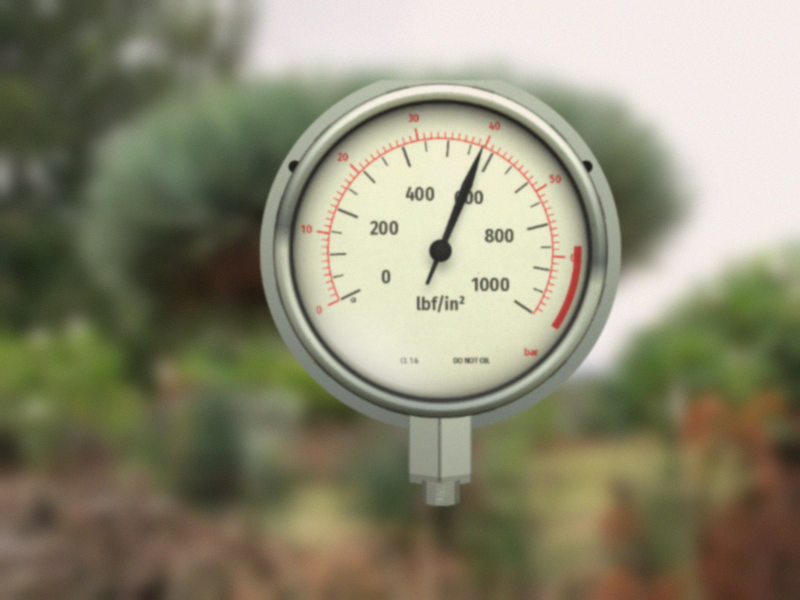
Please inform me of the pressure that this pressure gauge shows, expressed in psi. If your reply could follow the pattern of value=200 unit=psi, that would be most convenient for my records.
value=575 unit=psi
